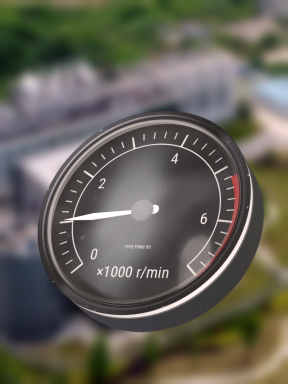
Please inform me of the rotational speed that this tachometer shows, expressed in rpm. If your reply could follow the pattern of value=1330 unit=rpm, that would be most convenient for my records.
value=1000 unit=rpm
